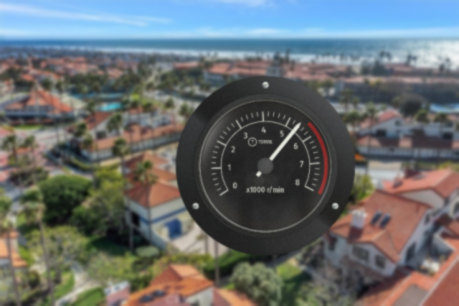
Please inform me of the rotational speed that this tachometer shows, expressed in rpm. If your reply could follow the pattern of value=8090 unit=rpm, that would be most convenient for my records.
value=5400 unit=rpm
